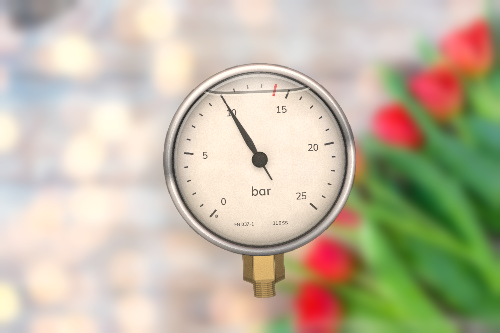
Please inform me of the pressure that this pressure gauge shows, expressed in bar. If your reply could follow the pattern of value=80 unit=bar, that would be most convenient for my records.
value=10 unit=bar
